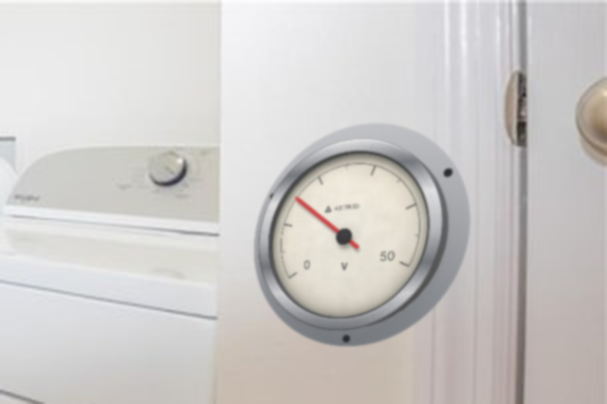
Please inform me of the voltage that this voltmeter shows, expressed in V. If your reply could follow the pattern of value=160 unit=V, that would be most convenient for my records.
value=15 unit=V
